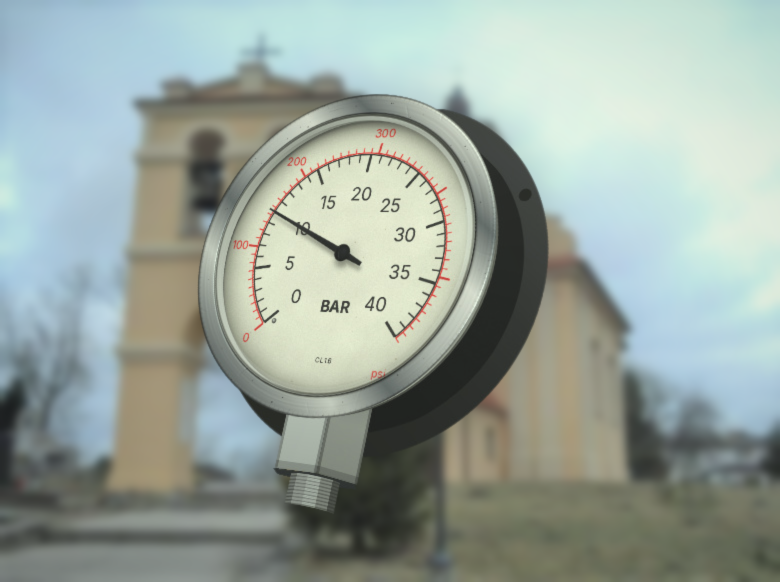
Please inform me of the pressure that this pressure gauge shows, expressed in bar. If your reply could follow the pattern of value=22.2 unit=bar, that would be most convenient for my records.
value=10 unit=bar
